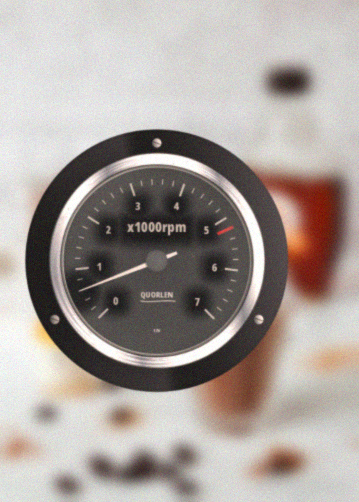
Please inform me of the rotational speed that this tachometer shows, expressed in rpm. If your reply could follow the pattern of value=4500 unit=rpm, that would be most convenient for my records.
value=600 unit=rpm
